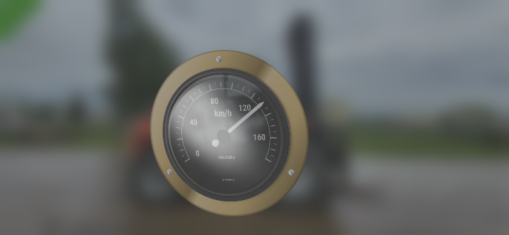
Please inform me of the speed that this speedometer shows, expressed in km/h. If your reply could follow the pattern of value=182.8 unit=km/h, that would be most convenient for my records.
value=130 unit=km/h
